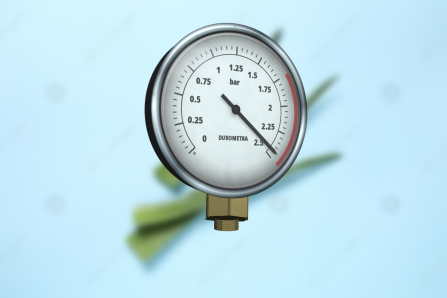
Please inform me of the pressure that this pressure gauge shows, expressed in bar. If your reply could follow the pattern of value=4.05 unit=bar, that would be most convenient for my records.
value=2.45 unit=bar
